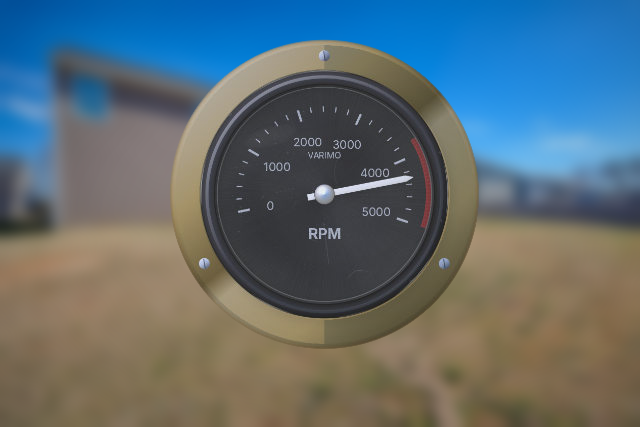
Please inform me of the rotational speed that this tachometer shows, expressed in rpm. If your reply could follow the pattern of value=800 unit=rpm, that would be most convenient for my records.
value=4300 unit=rpm
